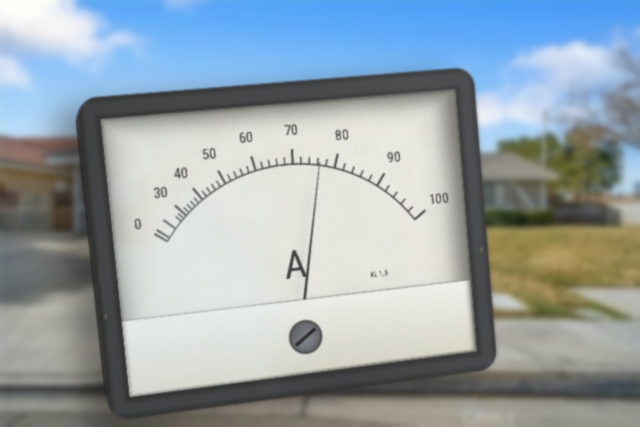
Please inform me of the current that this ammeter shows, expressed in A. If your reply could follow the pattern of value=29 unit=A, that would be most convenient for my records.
value=76 unit=A
